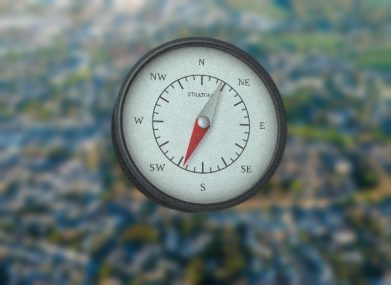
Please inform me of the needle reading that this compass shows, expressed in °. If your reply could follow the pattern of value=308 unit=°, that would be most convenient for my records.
value=205 unit=°
